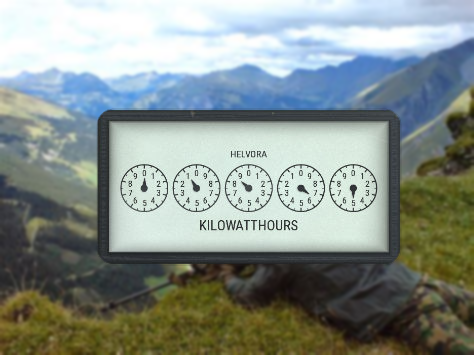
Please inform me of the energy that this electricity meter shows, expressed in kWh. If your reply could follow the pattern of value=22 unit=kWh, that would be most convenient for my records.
value=865 unit=kWh
